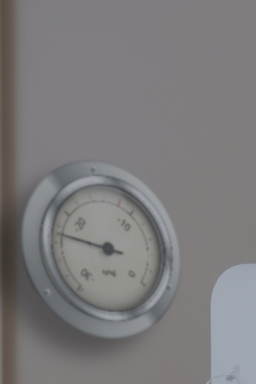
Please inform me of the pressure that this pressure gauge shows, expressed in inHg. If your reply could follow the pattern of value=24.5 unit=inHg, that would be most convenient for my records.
value=-23 unit=inHg
